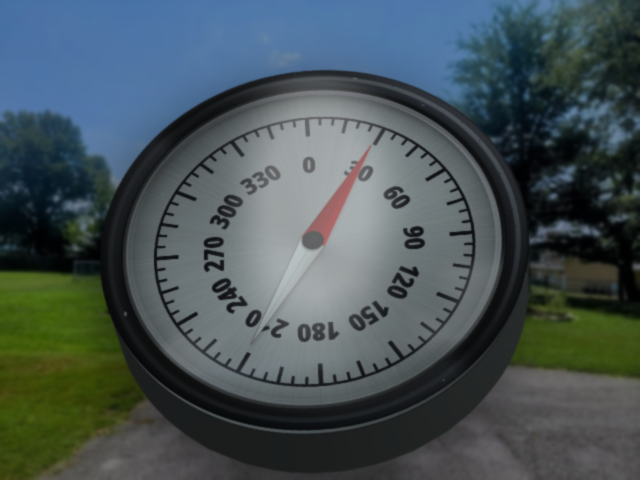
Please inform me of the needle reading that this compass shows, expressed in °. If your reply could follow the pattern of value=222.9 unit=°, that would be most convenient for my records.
value=30 unit=°
